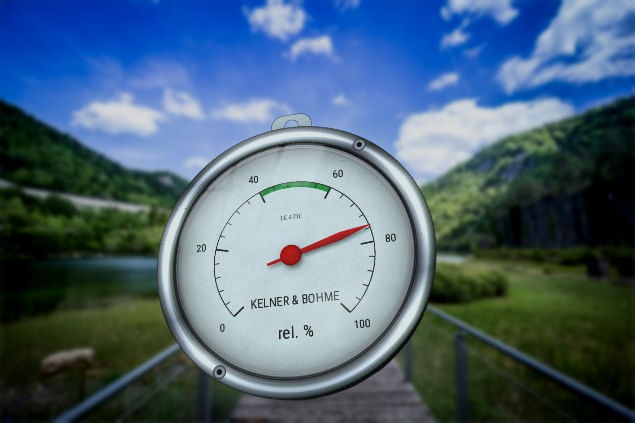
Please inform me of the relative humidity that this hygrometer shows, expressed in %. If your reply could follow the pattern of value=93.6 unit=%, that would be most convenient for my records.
value=76 unit=%
